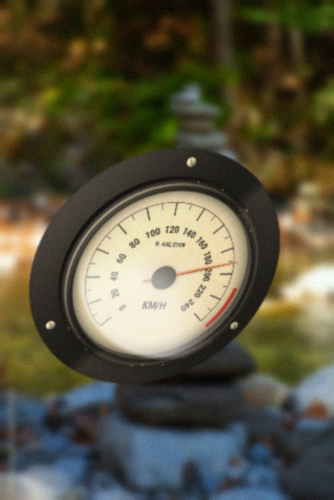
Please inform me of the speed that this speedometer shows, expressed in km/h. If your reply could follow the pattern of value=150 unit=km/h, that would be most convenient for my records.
value=190 unit=km/h
